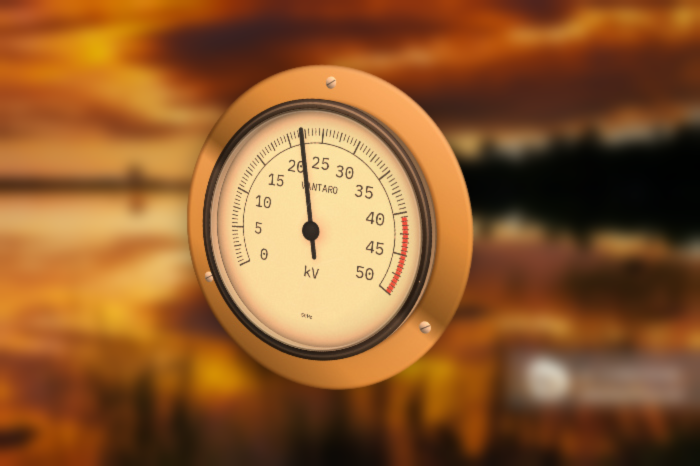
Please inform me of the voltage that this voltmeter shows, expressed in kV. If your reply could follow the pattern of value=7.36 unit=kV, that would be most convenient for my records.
value=22.5 unit=kV
